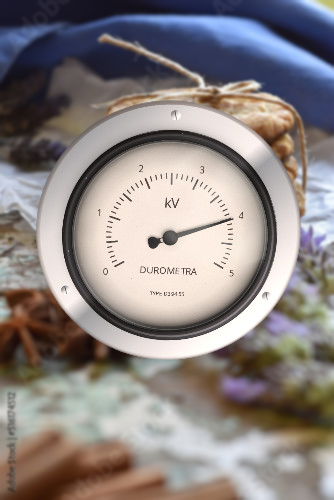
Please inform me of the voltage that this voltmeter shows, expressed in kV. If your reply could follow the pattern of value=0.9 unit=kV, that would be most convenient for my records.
value=4 unit=kV
